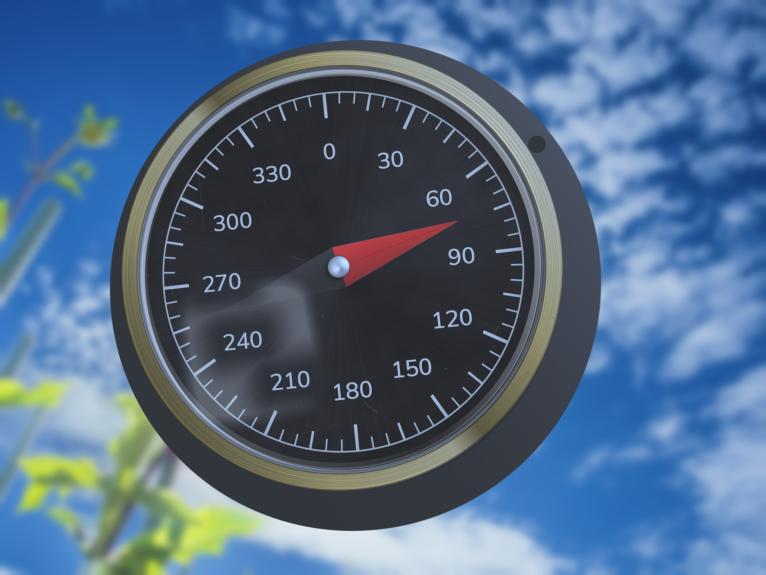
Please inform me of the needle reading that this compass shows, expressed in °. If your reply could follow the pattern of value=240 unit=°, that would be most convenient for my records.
value=75 unit=°
